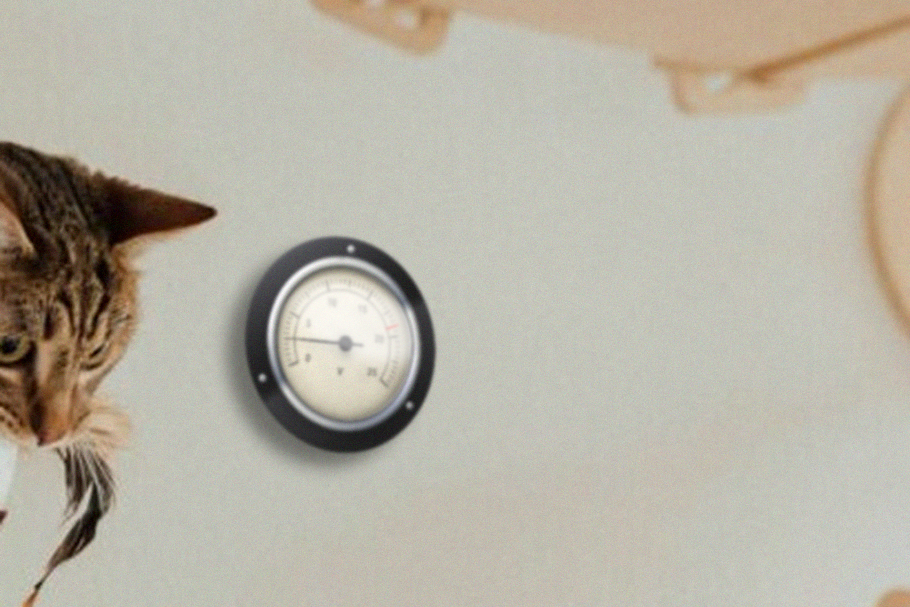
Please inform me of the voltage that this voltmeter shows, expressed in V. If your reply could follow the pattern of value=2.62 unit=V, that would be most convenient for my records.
value=2.5 unit=V
